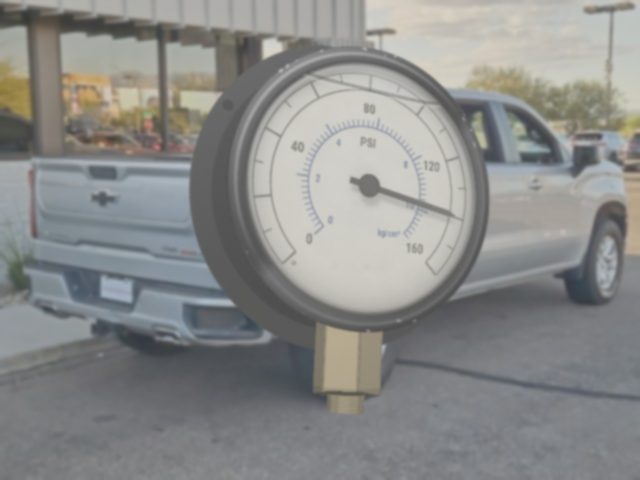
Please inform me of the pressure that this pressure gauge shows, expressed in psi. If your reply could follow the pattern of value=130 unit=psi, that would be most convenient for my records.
value=140 unit=psi
